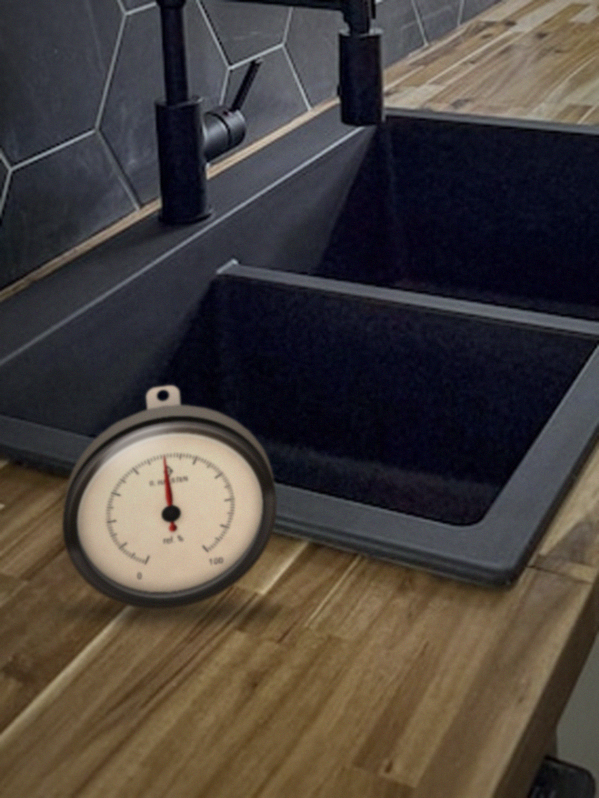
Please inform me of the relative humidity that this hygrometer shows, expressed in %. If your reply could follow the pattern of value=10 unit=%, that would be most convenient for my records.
value=50 unit=%
